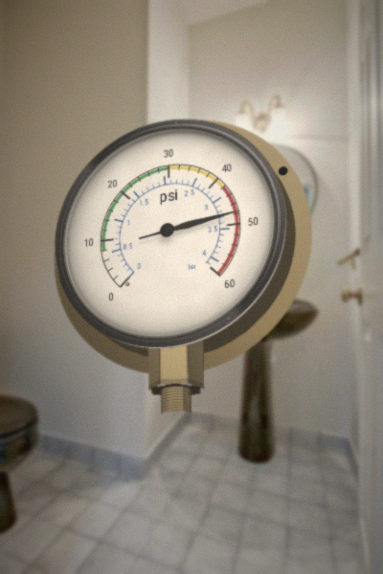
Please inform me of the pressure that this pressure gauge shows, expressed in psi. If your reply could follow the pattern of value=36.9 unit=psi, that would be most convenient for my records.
value=48 unit=psi
